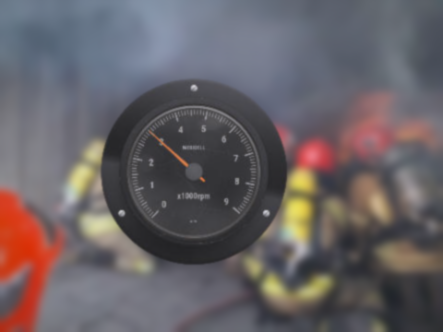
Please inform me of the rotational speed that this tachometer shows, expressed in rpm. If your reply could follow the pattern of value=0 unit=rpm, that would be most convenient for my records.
value=3000 unit=rpm
